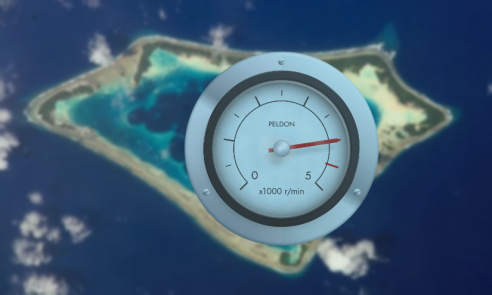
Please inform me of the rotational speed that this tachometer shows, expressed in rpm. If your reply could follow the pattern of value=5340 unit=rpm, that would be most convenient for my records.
value=4000 unit=rpm
